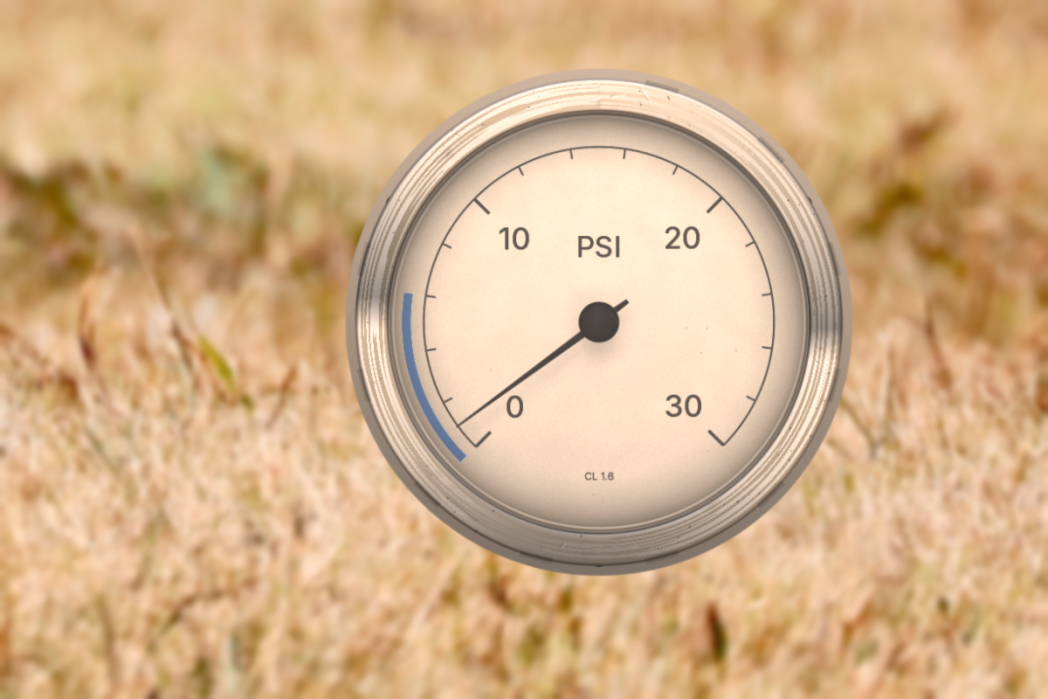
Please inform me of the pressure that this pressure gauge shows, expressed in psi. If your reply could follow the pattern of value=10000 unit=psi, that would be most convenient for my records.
value=1 unit=psi
